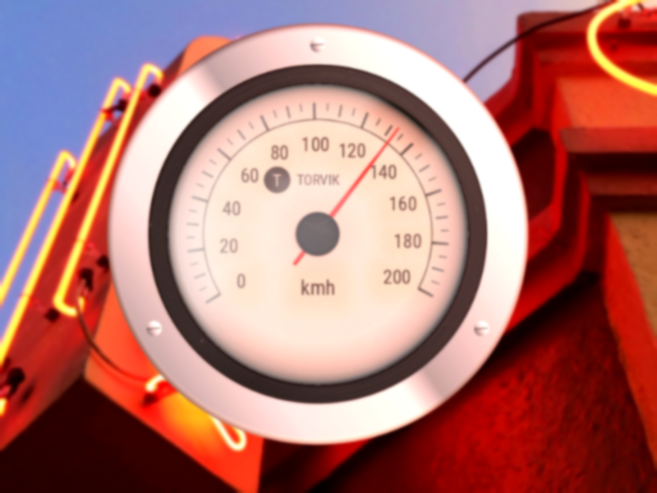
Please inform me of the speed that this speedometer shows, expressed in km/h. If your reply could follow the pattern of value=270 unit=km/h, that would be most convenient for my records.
value=132.5 unit=km/h
